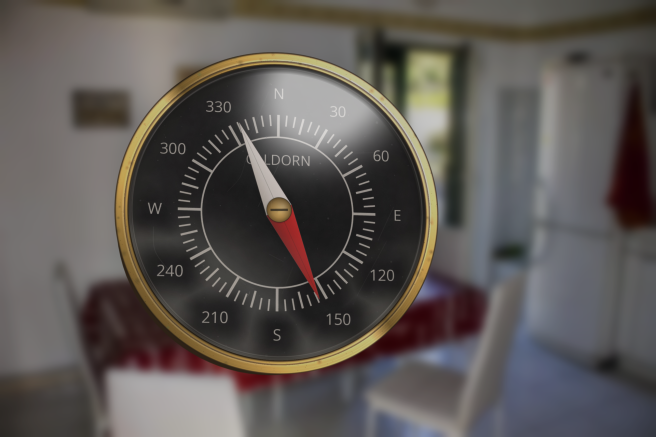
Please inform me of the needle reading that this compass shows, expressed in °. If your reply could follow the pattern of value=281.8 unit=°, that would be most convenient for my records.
value=155 unit=°
